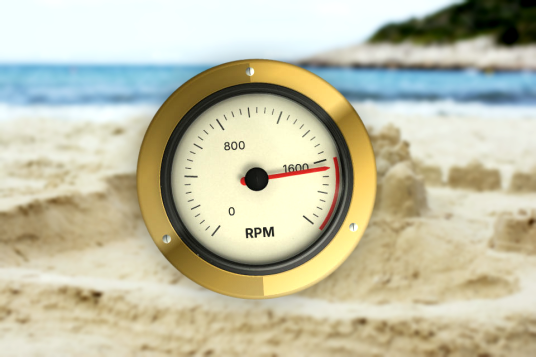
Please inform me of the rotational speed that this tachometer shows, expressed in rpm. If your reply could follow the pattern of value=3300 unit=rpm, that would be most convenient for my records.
value=1650 unit=rpm
